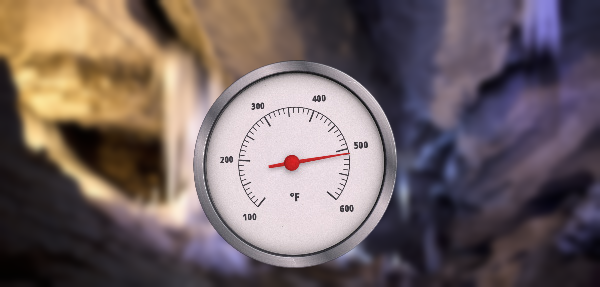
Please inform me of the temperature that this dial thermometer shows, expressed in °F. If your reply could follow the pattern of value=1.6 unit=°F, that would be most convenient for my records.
value=510 unit=°F
